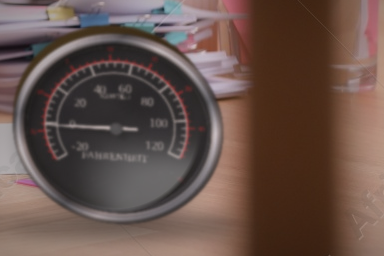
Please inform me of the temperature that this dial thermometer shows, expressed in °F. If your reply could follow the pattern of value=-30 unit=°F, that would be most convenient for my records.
value=0 unit=°F
